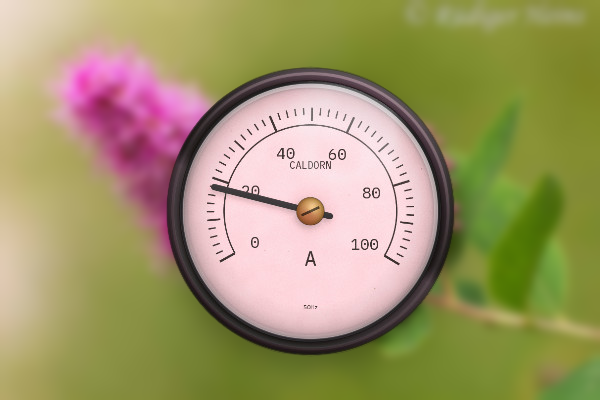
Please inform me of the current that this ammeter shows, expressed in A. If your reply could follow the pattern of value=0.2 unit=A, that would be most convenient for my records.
value=18 unit=A
